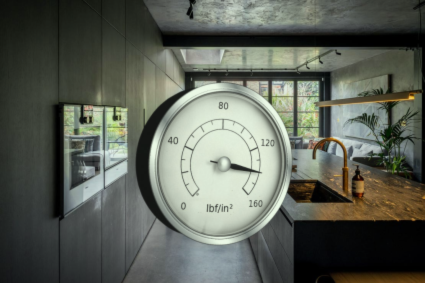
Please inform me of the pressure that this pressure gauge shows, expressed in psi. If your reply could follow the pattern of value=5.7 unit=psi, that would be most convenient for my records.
value=140 unit=psi
